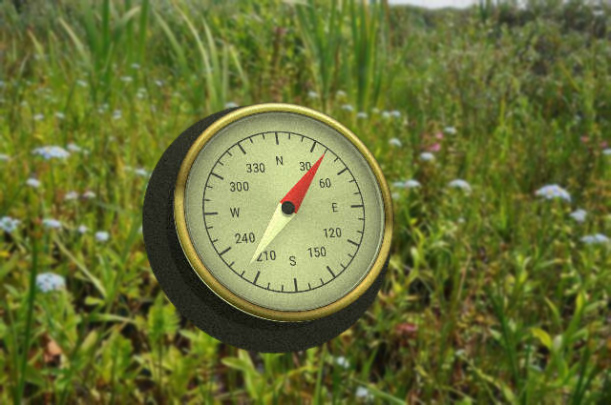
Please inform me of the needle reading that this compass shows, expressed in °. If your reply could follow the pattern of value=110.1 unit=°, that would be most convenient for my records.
value=40 unit=°
